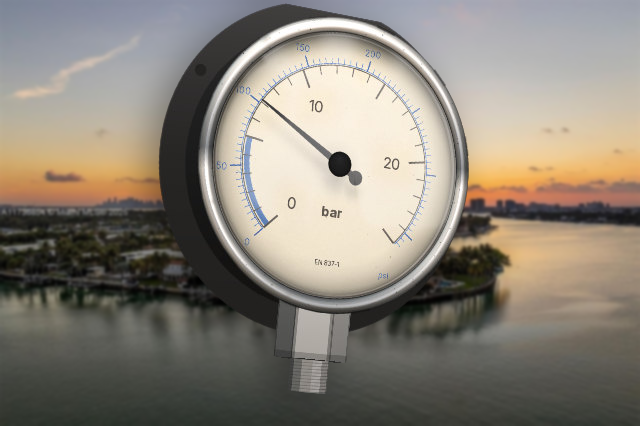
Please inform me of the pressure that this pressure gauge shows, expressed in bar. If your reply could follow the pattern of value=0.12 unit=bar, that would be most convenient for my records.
value=7 unit=bar
